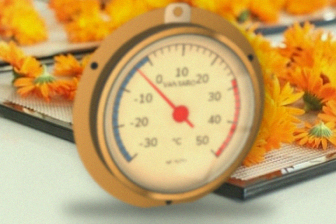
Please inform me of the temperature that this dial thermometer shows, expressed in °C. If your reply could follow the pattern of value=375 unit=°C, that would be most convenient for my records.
value=-4 unit=°C
